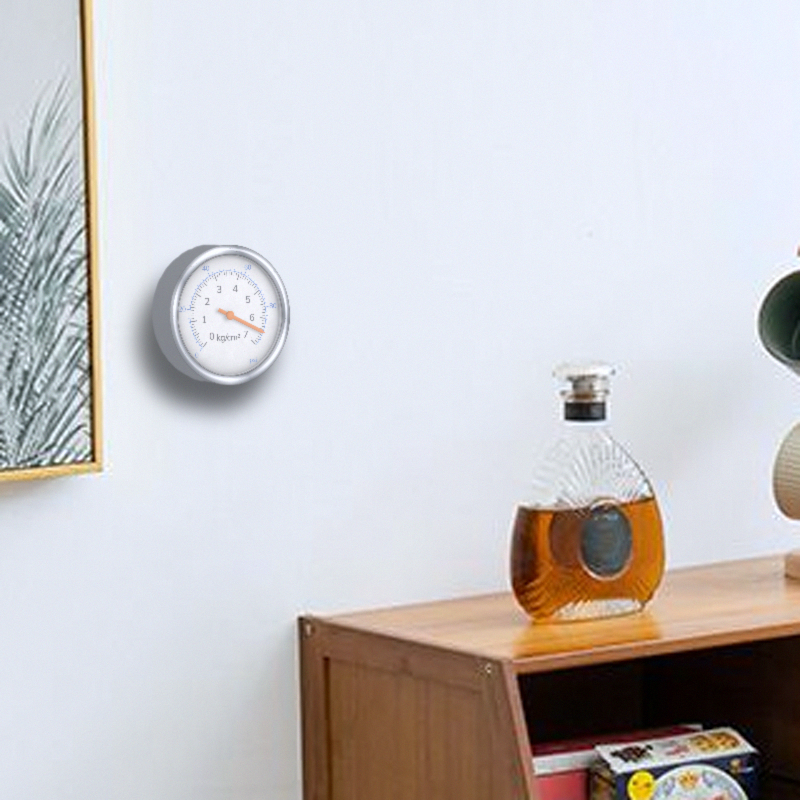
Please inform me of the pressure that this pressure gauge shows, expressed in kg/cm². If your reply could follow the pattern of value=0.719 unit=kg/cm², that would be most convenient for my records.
value=6.5 unit=kg/cm²
